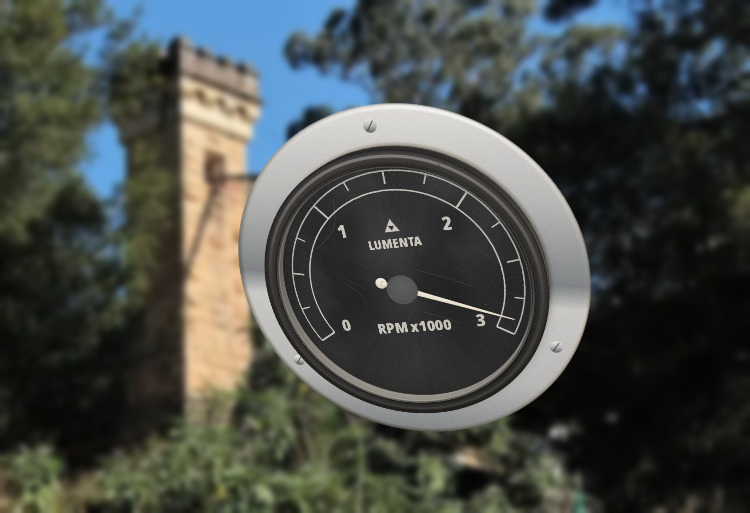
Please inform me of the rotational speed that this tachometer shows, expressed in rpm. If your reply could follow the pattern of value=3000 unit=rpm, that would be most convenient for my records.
value=2875 unit=rpm
